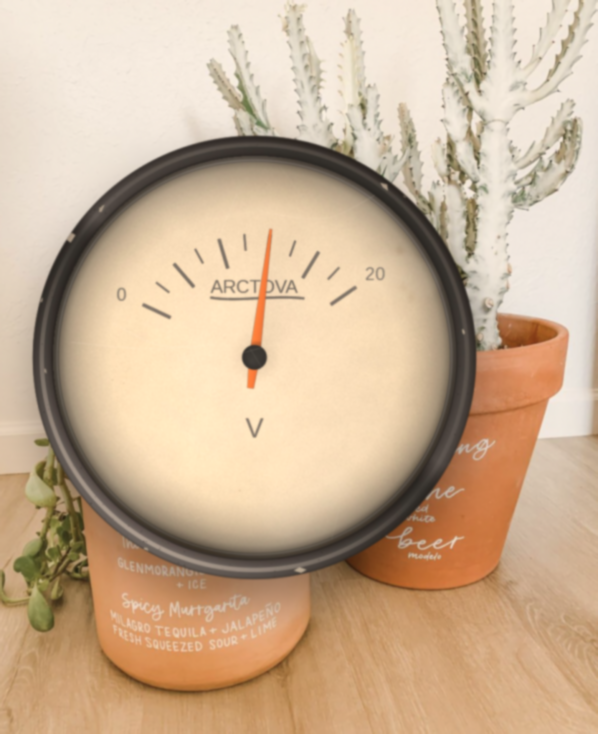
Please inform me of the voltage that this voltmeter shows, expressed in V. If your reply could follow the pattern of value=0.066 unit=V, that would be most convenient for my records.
value=12 unit=V
